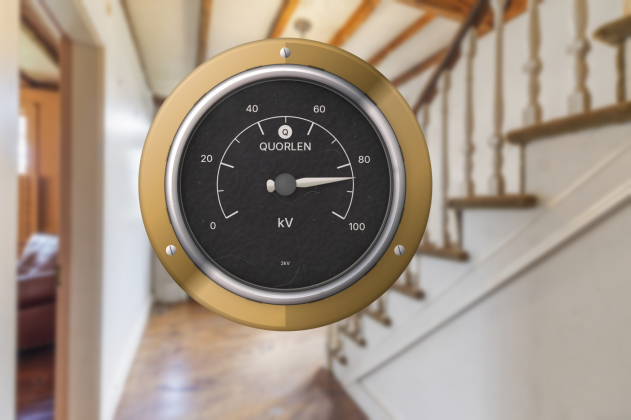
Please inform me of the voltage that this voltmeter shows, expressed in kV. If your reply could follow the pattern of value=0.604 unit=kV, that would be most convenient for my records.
value=85 unit=kV
